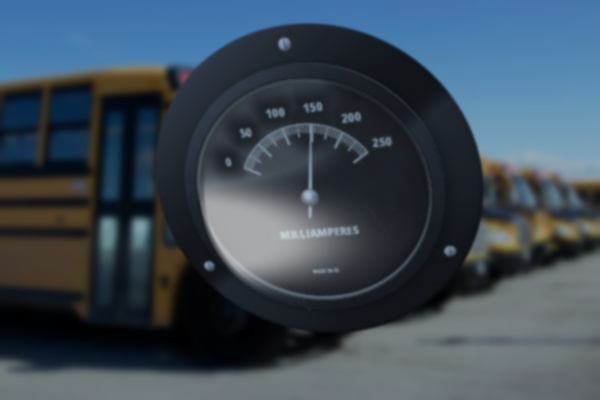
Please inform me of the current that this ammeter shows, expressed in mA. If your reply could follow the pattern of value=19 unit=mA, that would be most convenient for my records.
value=150 unit=mA
